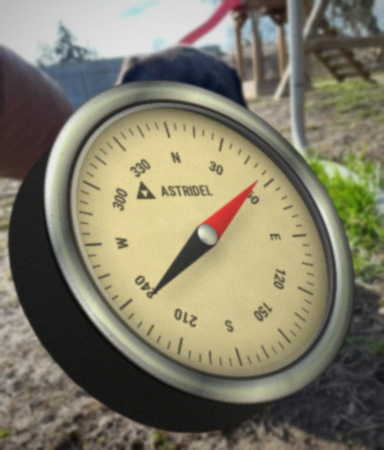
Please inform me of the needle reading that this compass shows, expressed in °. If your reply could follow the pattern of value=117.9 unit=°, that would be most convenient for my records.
value=55 unit=°
